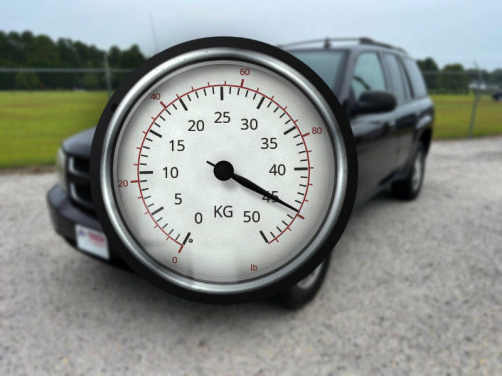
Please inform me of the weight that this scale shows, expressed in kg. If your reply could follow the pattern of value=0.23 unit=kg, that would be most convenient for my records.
value=45 unit=kg
